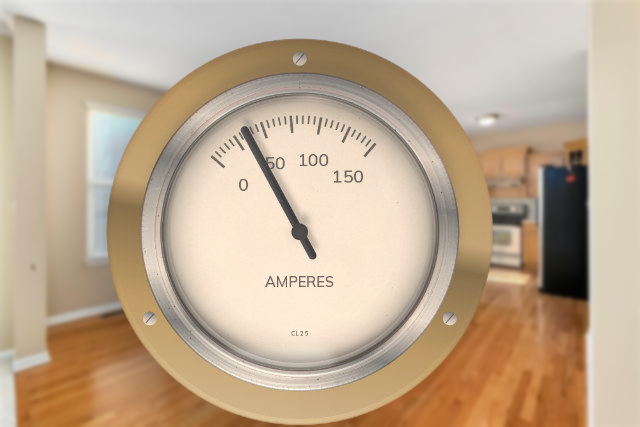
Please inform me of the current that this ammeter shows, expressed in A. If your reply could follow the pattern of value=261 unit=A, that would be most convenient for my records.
value=35 unit=A
